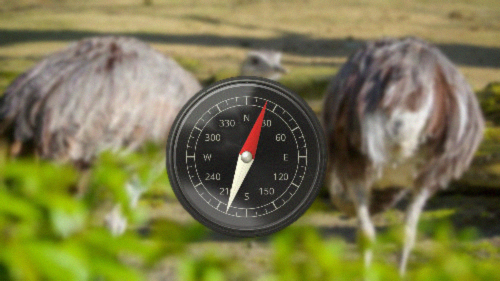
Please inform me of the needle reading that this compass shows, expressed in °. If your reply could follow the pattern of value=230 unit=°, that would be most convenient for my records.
value=20 unit=°
